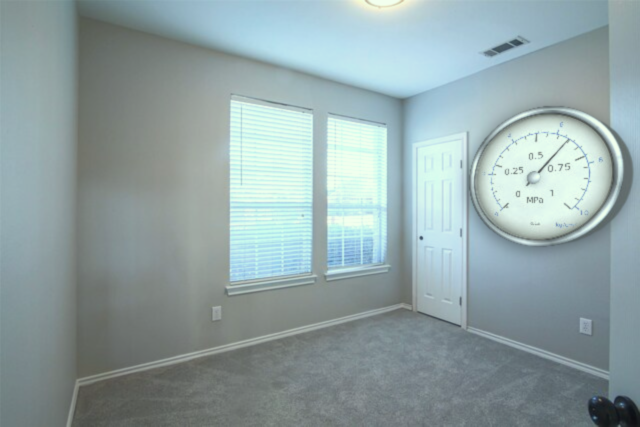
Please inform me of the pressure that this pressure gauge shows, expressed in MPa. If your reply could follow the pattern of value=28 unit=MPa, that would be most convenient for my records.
value=0.65 unit=MPa
